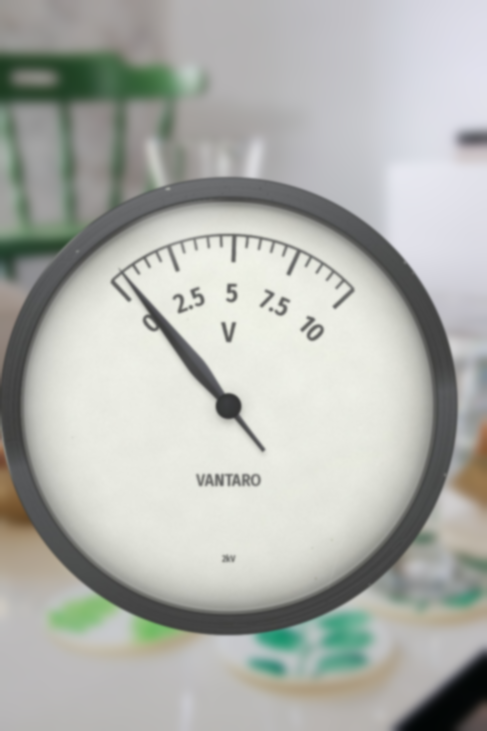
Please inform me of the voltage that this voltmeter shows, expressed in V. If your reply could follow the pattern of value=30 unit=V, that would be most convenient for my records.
value=0.5 unit=V
